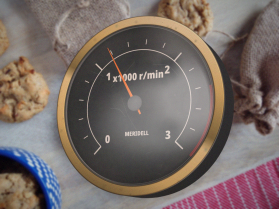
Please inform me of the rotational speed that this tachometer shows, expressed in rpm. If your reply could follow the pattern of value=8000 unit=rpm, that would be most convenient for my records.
value=1200 unit=rpm
